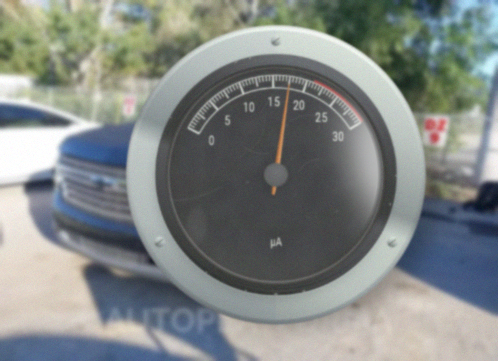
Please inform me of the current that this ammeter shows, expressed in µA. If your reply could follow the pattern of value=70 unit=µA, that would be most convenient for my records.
value=17.5 unit=µA
